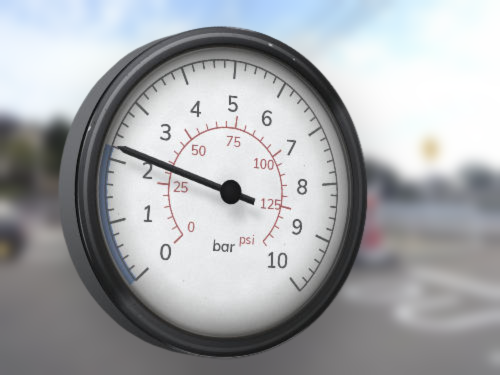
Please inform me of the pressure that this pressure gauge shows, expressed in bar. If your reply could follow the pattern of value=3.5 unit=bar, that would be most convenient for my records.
value=2.2 unit=bar
